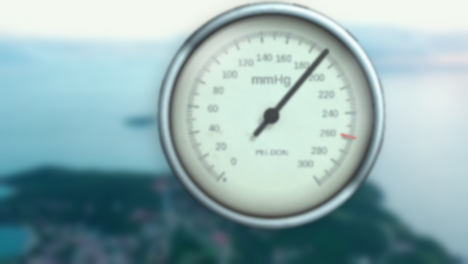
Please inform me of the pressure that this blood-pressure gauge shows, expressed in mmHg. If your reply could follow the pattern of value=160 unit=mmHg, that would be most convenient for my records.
value=190 unit=mmHg
